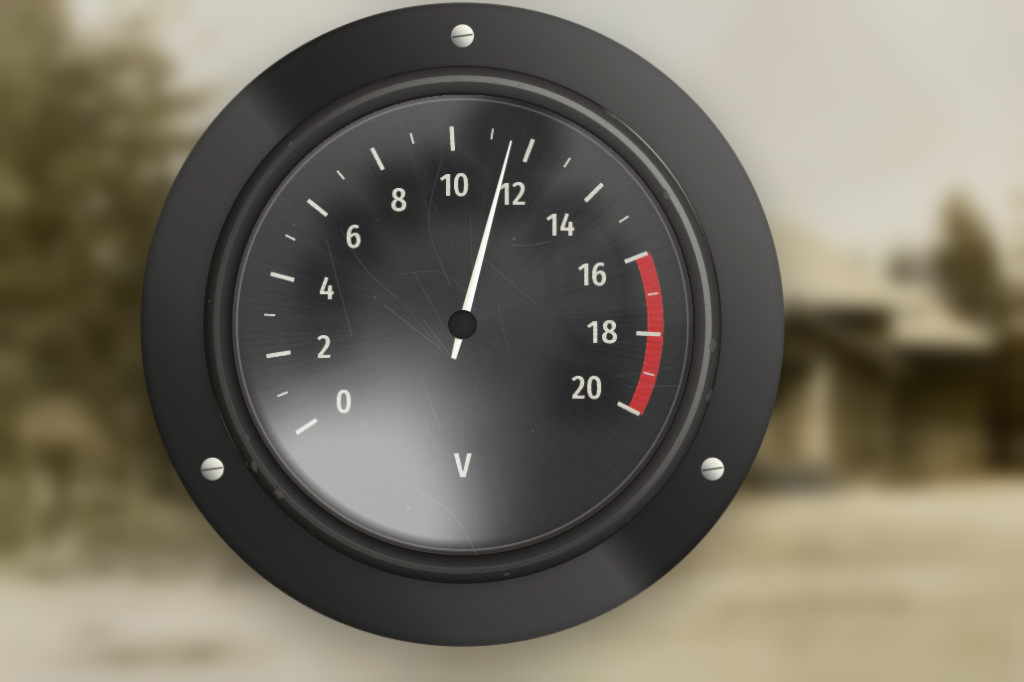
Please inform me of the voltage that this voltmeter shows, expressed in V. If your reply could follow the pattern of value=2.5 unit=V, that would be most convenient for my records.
value=11.5 unit=V
